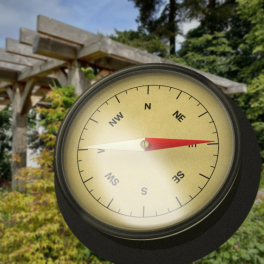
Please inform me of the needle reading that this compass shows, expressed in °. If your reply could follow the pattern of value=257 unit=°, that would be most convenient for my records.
value=90 unit=°
